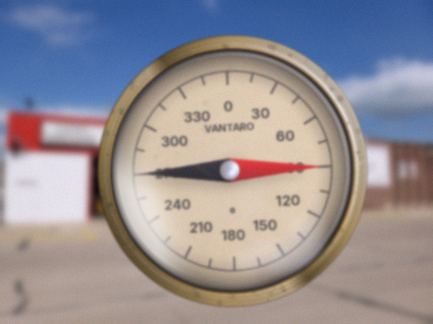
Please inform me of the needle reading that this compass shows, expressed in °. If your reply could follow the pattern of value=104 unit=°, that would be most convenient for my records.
value=90 unit=°
